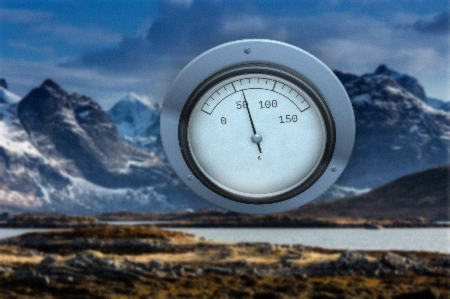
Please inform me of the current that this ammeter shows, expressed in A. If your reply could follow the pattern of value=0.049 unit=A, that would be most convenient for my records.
value=60 unit=A
